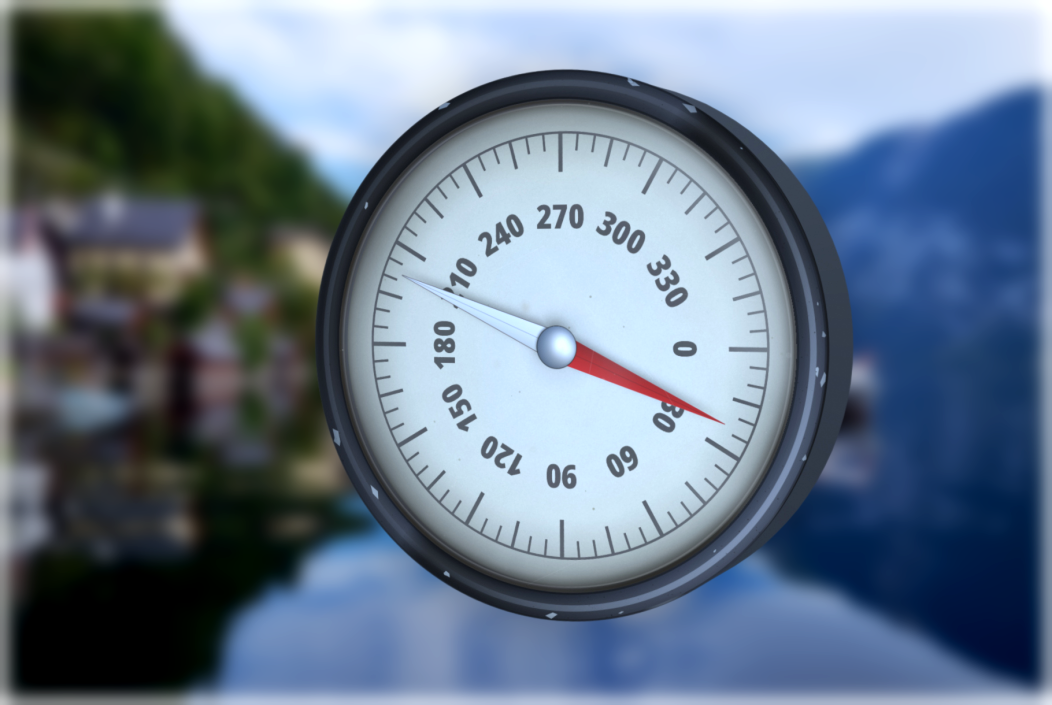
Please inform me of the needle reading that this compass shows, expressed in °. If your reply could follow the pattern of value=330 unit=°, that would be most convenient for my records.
value=22.5 unit=°
